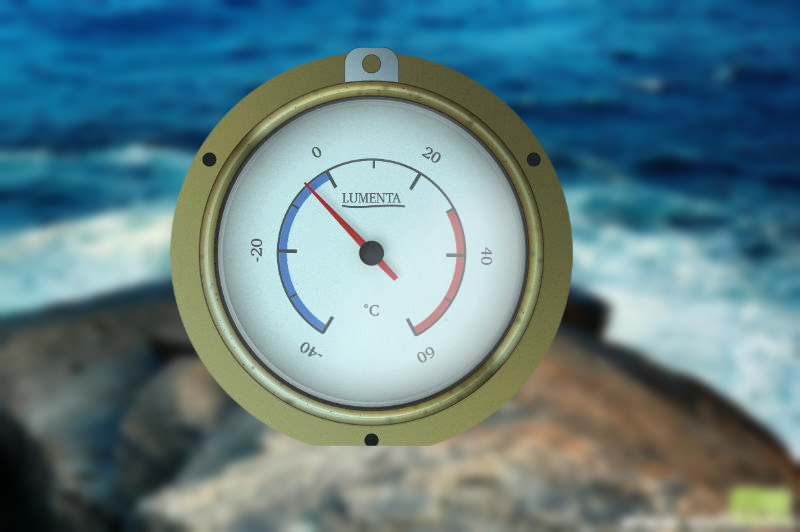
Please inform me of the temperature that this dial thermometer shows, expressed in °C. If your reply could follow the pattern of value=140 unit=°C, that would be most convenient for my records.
value=-5 unit=°C
